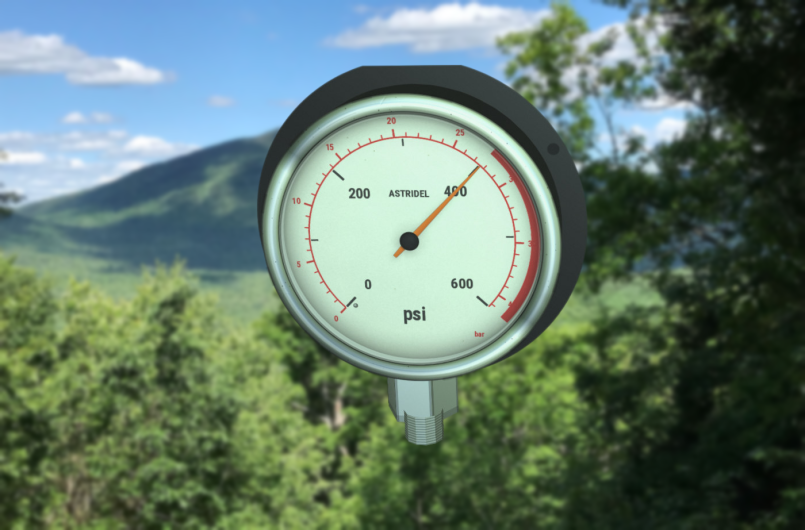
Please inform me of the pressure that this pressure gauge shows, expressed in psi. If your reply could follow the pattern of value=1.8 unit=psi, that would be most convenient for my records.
value=400 unit=psi
